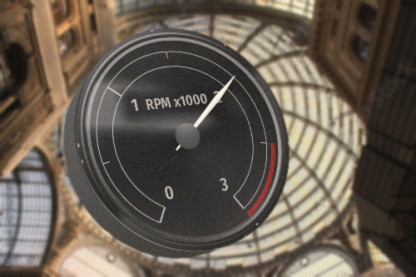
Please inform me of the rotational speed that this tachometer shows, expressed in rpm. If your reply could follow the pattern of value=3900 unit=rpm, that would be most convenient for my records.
value=2000 unit=rpm
